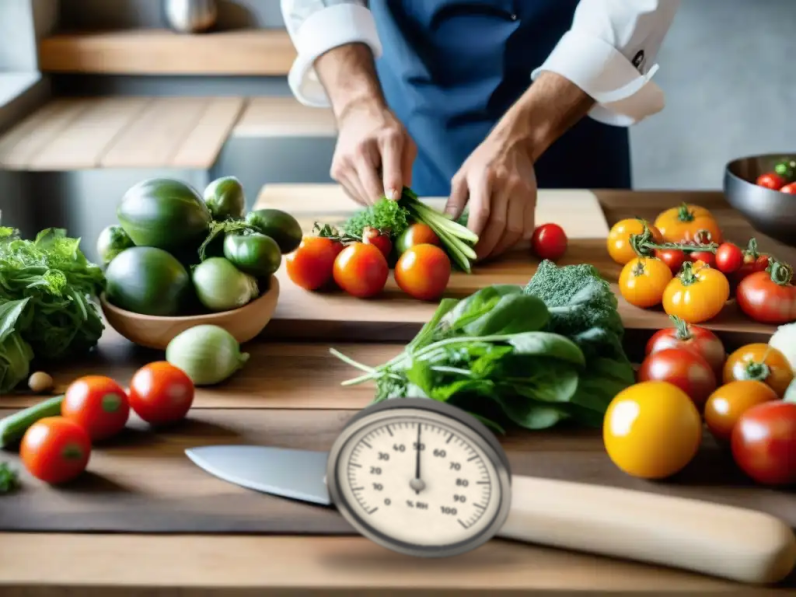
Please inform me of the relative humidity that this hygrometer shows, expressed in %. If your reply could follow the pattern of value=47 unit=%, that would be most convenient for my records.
value=50 unit=%
